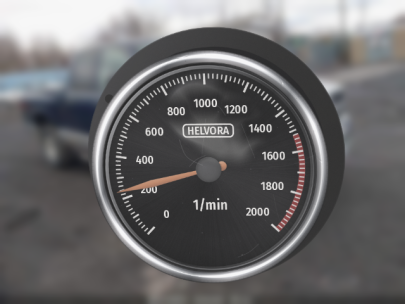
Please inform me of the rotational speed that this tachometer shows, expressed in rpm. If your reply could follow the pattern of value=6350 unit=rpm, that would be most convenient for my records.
value=240 unit=rpm
